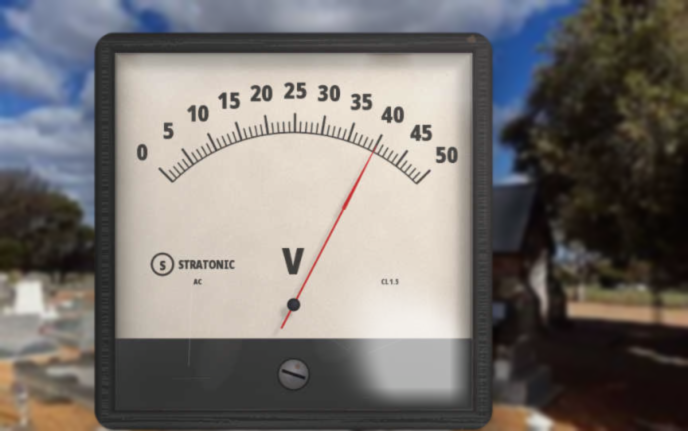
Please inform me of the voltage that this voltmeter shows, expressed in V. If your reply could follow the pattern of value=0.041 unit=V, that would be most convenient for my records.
value=40 unit=V
